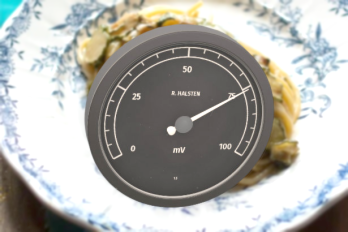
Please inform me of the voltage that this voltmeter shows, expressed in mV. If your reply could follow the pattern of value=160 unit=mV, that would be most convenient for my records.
value=75 unit=mV
